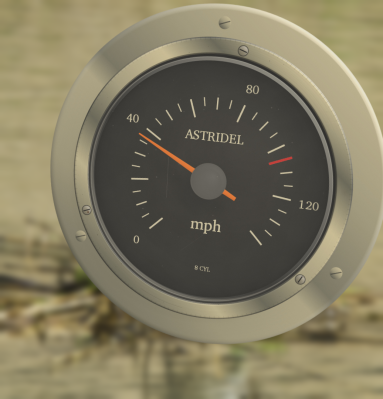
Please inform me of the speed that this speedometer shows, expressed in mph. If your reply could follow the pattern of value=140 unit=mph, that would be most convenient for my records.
value=37.5 unit=mph
